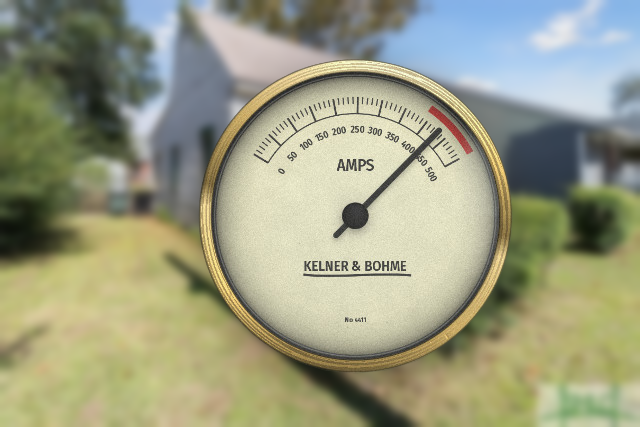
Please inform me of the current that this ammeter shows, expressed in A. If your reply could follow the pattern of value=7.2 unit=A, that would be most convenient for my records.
value=430 unit=A
